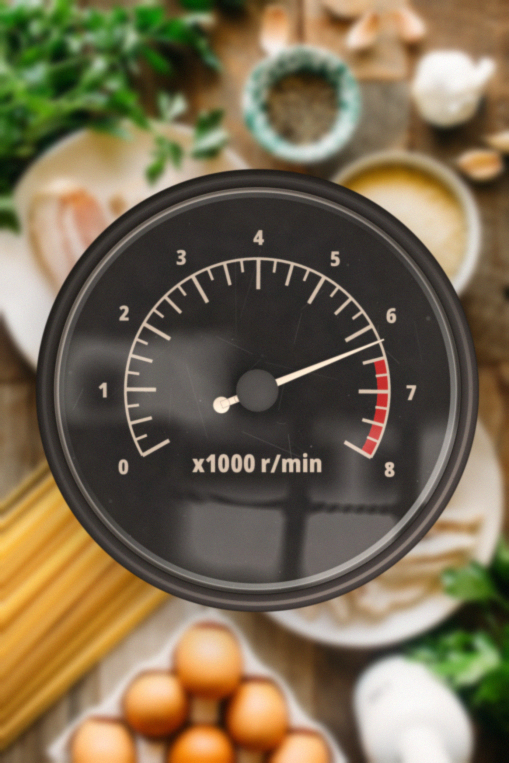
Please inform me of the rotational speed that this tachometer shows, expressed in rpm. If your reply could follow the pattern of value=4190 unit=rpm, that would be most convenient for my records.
value=6250 unit=rpm
